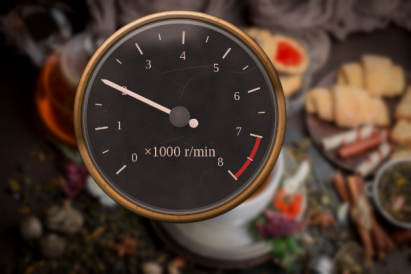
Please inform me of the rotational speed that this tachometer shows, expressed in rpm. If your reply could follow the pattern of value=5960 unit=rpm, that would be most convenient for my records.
value=2000 unit=rpm
